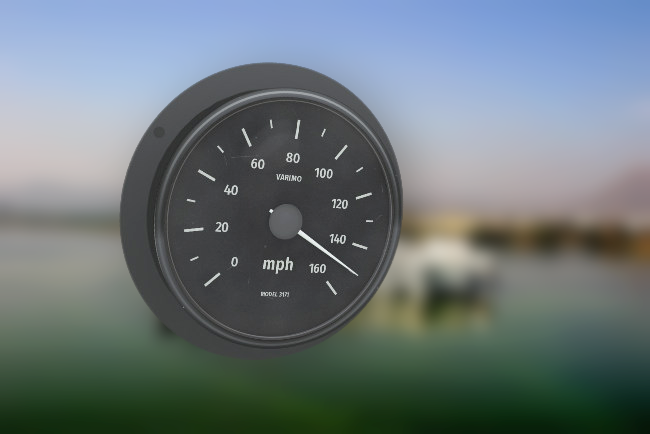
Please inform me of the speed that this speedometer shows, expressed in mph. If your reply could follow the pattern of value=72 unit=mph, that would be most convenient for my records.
value=150 unit=mph
